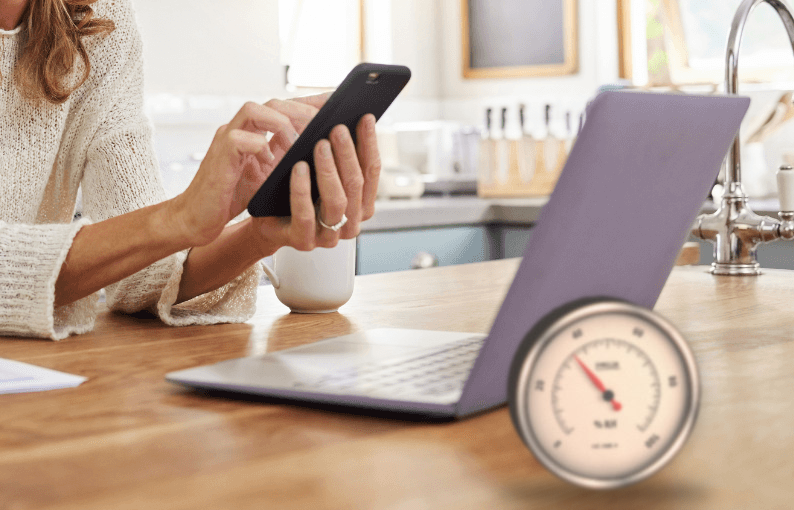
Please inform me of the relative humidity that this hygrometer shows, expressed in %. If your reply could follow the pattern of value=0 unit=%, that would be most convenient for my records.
value=35 unit=%
